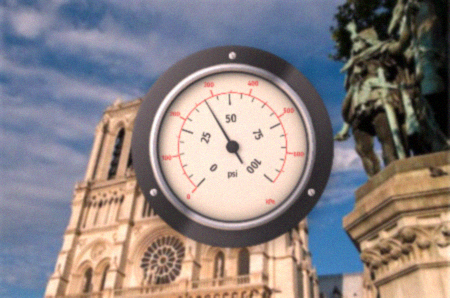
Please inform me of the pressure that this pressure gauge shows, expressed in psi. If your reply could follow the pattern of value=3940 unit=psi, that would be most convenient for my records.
value=40 unit=psi
